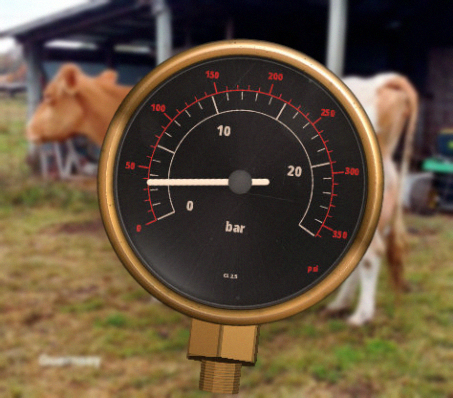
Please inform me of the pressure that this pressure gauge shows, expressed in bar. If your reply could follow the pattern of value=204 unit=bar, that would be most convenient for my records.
value=2.5 unit=bar
